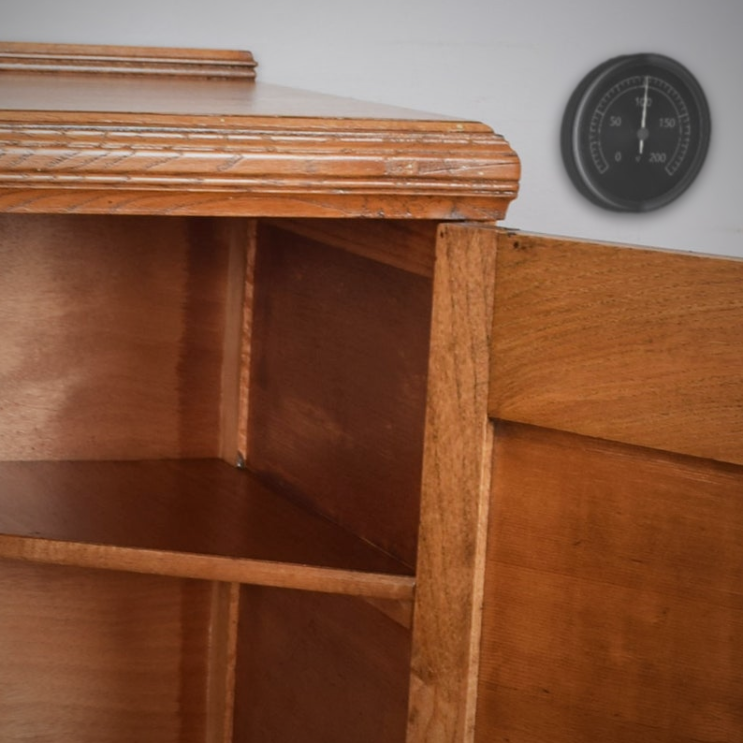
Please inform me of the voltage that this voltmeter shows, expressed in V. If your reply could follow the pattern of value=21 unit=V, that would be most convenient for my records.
value=100 unit=V
